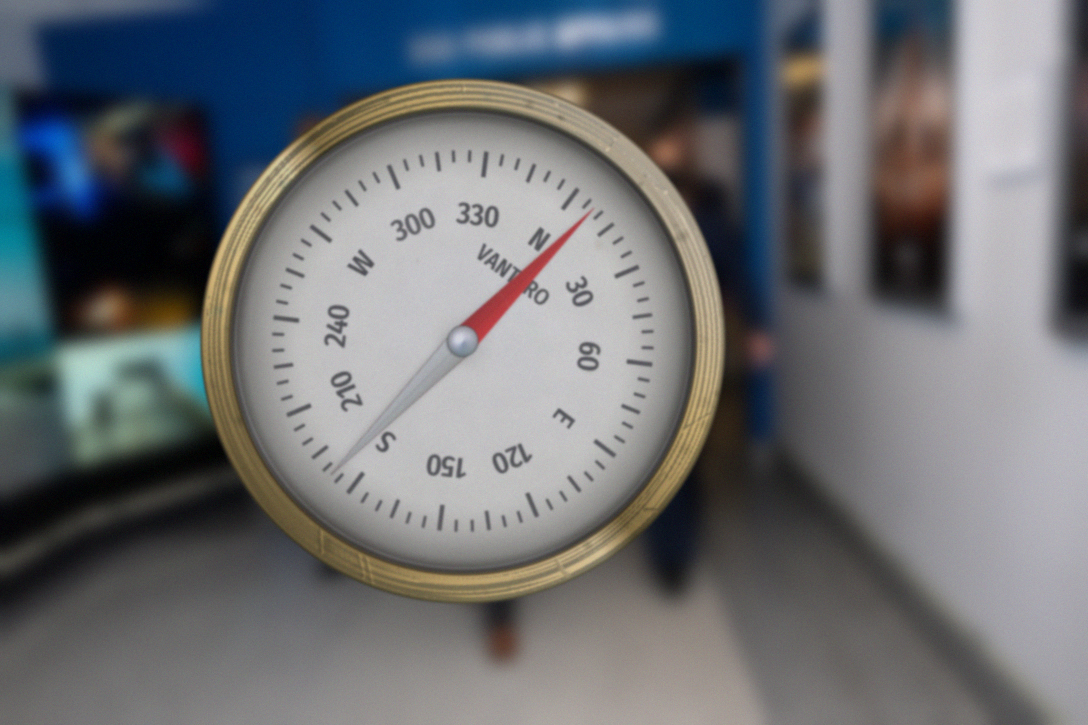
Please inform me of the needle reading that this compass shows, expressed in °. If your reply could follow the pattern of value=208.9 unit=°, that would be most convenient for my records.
value=7.5 unit=°
